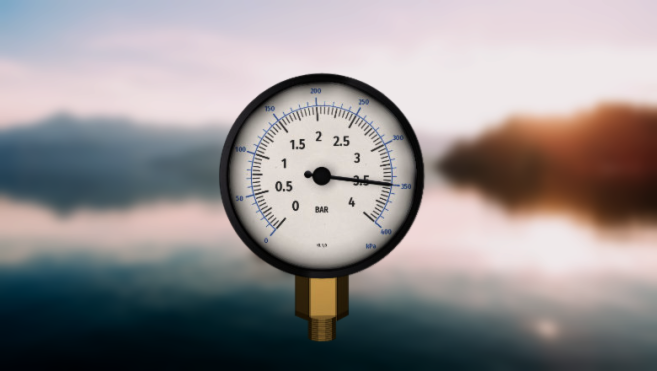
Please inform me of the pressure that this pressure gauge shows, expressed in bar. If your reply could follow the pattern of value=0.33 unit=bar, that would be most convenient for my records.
value=3.5 unit=bar
